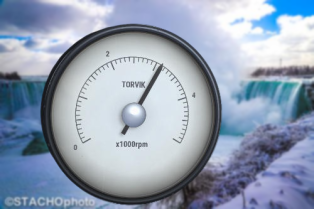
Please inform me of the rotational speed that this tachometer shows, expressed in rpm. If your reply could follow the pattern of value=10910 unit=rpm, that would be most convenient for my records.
value=3100 unit=rpm
